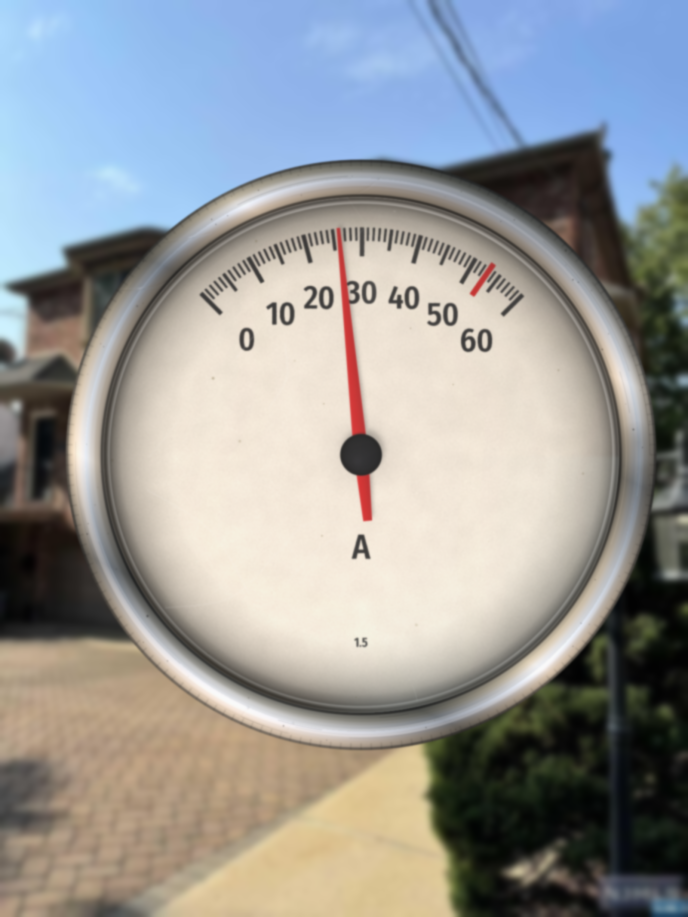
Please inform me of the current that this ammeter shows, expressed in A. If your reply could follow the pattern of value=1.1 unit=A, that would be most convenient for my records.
value=26 unit=A
